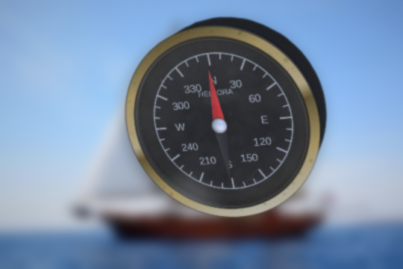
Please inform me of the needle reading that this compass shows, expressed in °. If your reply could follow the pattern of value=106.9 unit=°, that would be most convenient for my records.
value=0 unit=°
